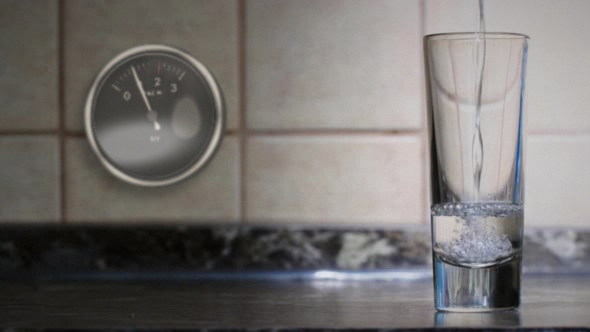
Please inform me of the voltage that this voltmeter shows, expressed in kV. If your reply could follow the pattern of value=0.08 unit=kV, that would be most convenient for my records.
value=1 unit=kV
